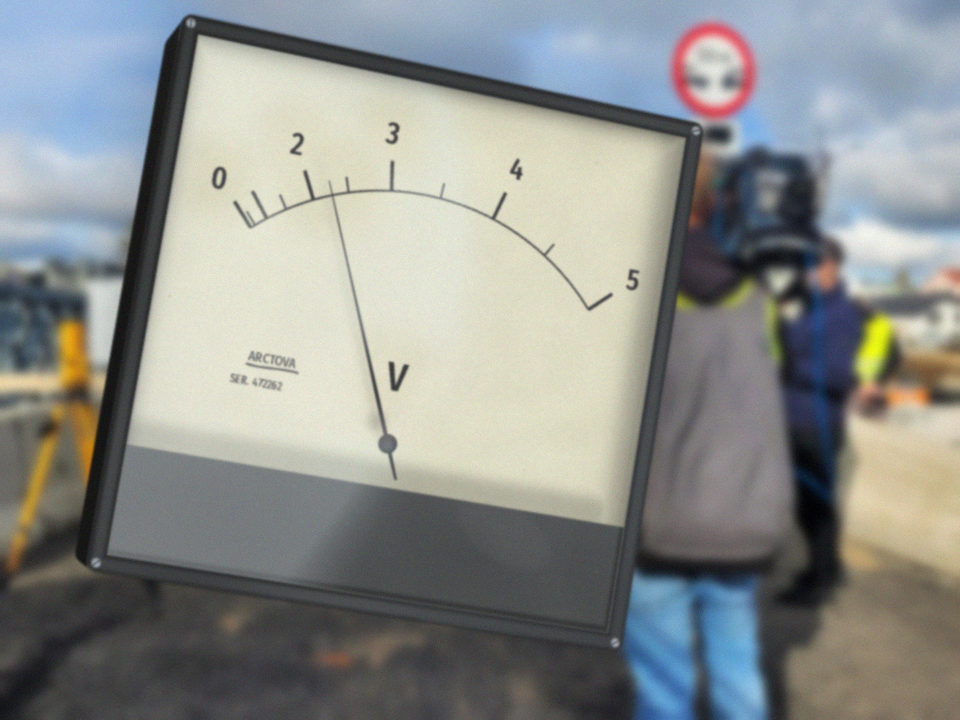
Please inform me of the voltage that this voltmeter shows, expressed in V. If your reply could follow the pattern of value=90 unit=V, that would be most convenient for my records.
value=2.25 unit=V
